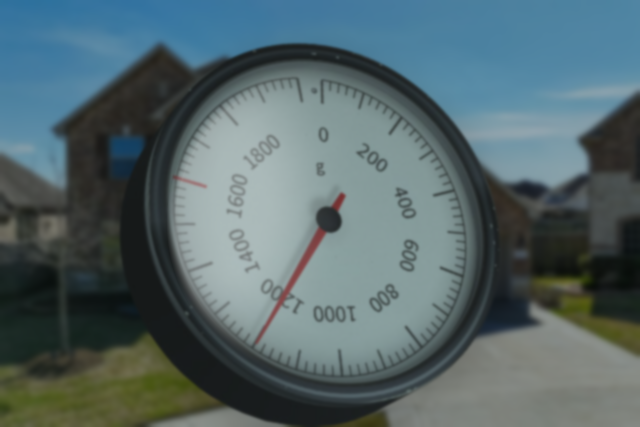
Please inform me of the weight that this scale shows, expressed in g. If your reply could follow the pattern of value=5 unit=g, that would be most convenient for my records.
value=1200 unit=g
